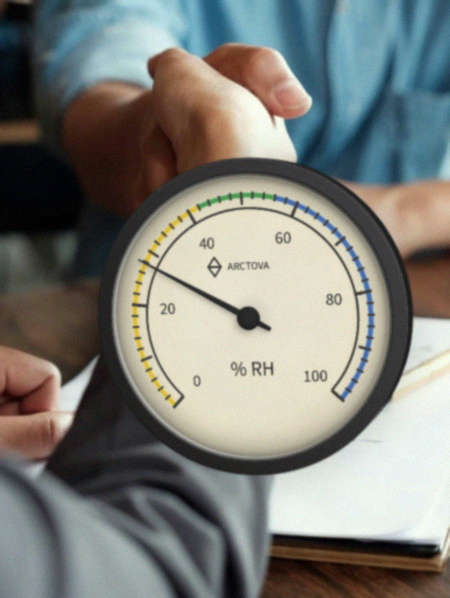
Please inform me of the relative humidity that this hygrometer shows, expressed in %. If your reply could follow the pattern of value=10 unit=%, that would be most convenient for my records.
value=28 unit=%
